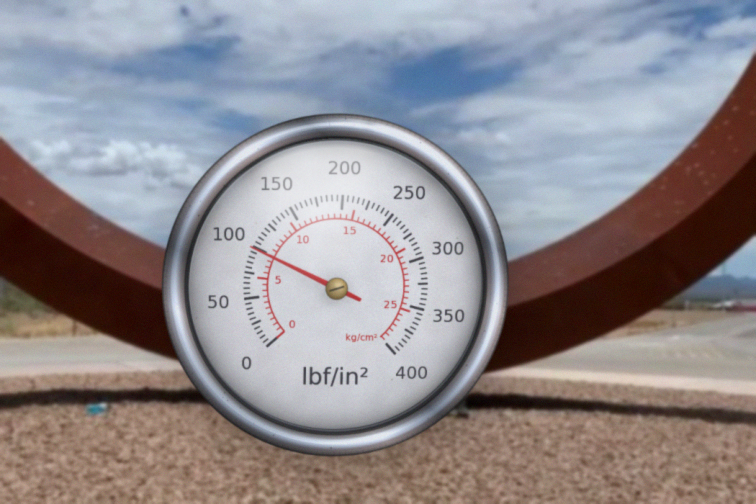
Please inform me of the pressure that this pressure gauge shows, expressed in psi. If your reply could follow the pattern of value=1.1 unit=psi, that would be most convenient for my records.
value=100 unit=psi
